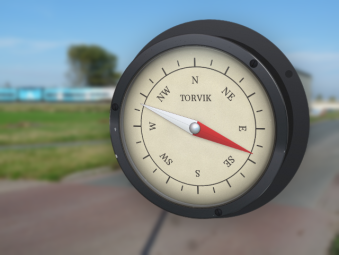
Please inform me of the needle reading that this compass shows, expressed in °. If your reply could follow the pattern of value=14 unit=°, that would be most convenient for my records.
value=112.5 unit=°
